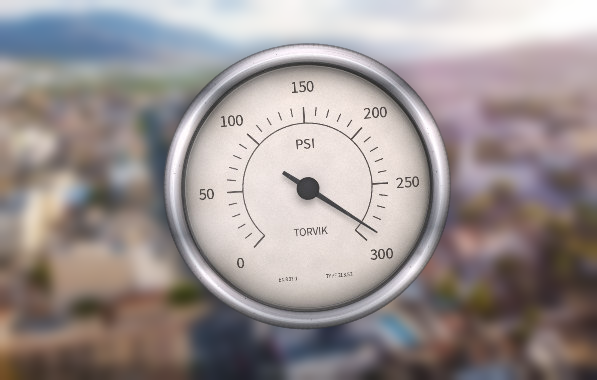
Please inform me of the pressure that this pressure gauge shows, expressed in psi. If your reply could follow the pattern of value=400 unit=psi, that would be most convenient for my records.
value=290 unit=psi
